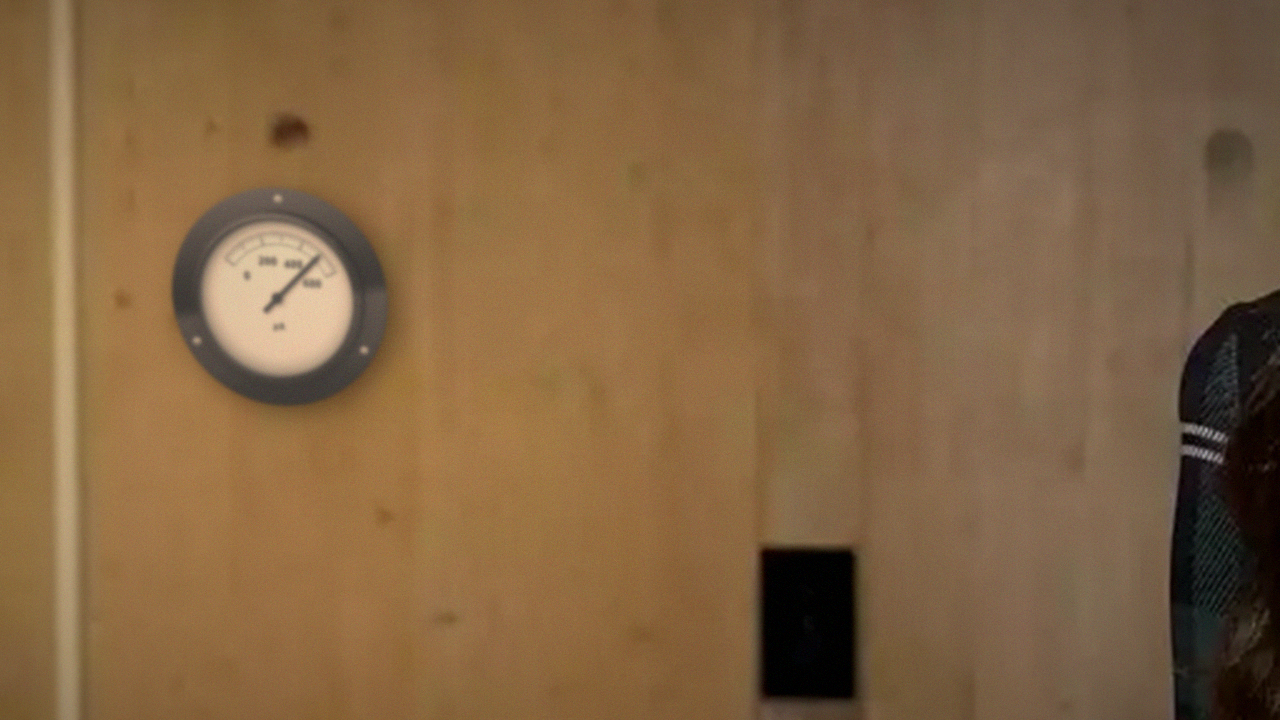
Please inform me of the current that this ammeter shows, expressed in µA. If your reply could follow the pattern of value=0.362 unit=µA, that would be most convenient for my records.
value=500 unit=µA
